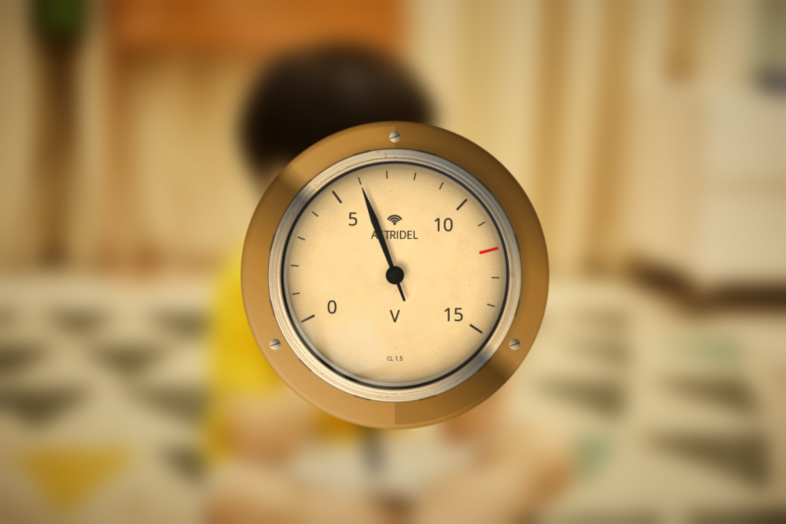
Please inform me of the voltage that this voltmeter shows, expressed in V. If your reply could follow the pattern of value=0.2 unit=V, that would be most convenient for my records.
value=6 unit=V
